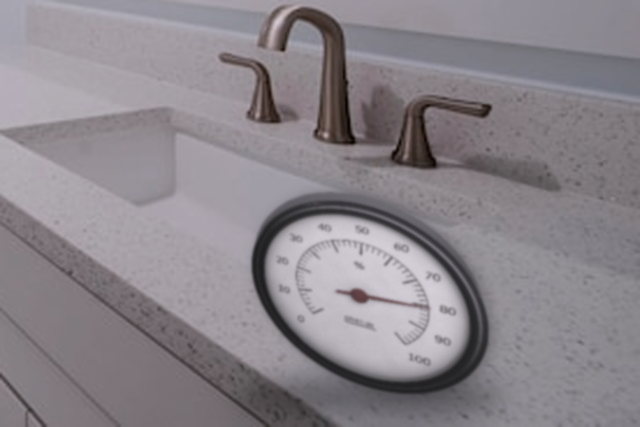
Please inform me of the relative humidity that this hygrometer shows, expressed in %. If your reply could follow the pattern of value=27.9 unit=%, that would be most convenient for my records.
value=80 unit=%
